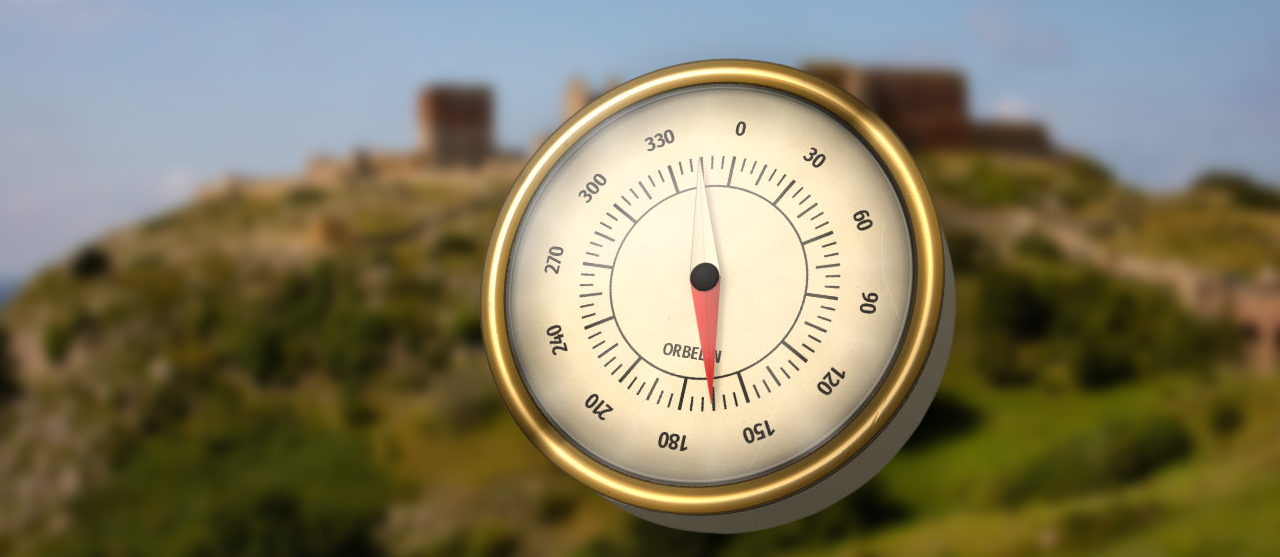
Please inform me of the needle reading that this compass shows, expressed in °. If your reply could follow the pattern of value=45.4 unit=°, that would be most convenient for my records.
value=165 unit=°
